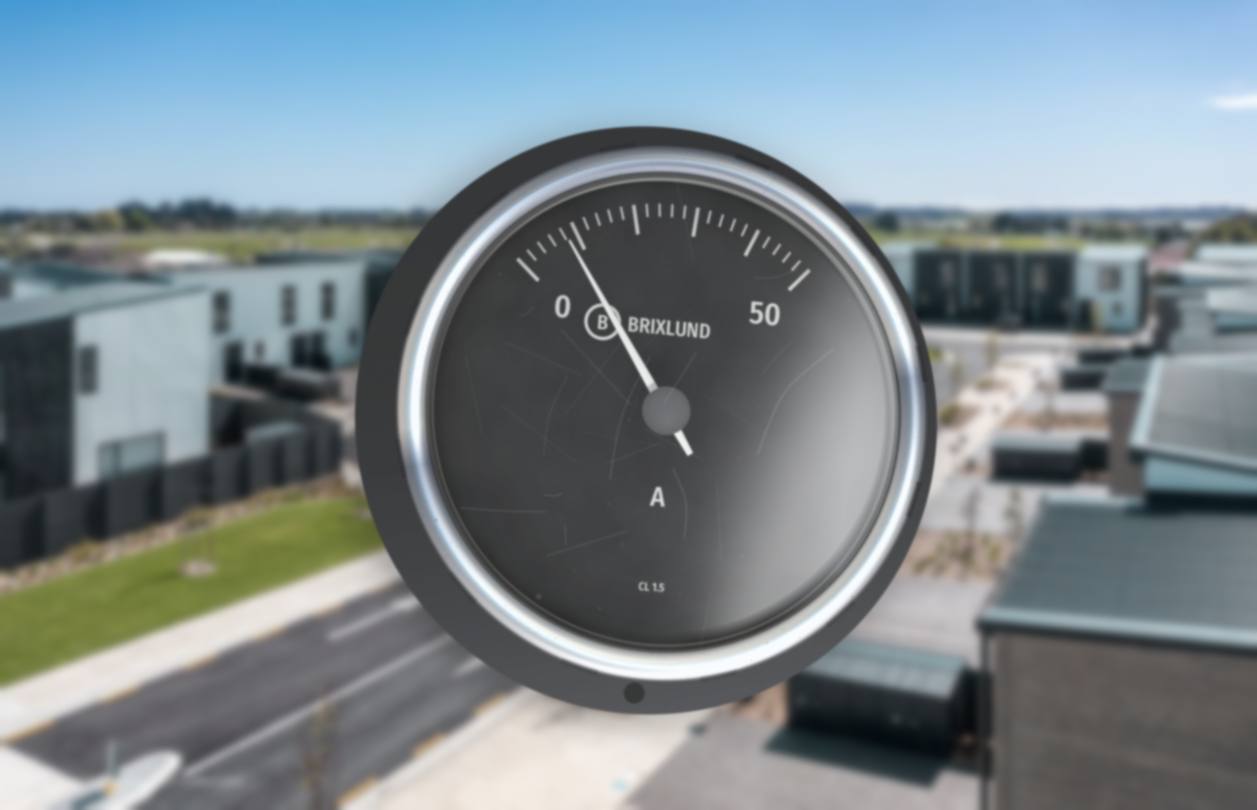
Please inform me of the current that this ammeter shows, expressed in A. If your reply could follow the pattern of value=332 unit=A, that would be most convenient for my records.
value=8 unit=A
